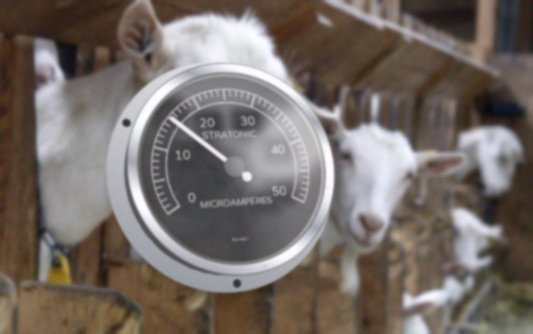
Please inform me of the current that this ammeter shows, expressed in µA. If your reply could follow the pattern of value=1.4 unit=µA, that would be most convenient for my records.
value=15 unit=µA
